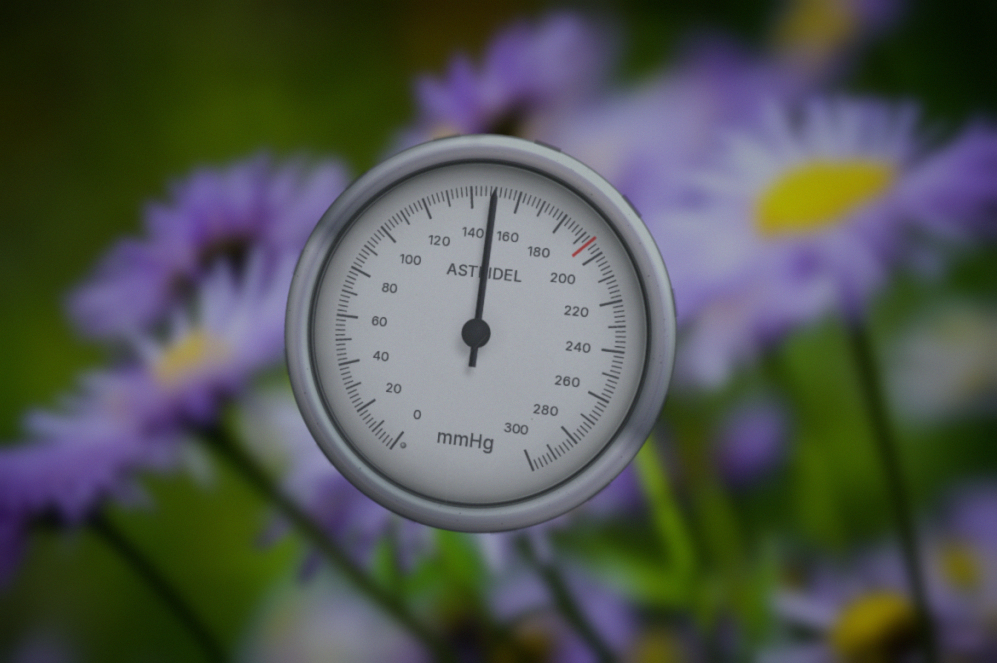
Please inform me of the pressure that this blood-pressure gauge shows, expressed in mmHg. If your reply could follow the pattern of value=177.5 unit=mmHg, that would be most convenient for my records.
value=150 unit=mmHg
